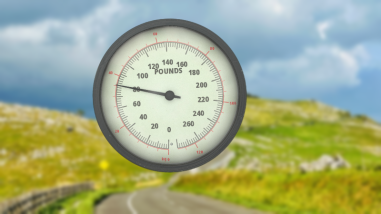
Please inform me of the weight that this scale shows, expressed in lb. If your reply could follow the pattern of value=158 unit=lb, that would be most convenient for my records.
value=80 unit=lb
